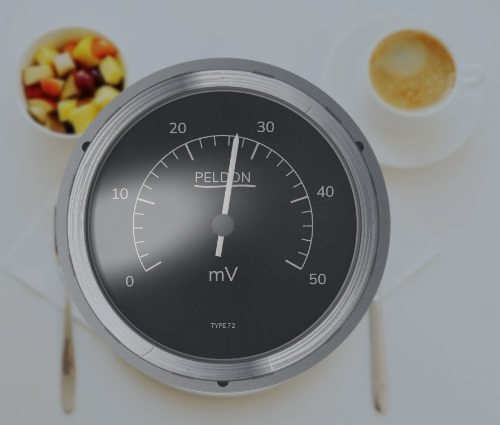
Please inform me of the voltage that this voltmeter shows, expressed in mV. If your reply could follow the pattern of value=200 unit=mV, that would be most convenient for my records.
value=27 unit=mV
